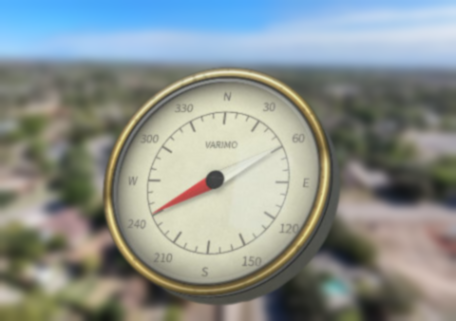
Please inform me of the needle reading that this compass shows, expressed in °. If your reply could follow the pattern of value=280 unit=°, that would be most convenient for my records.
value=240 unit=°
